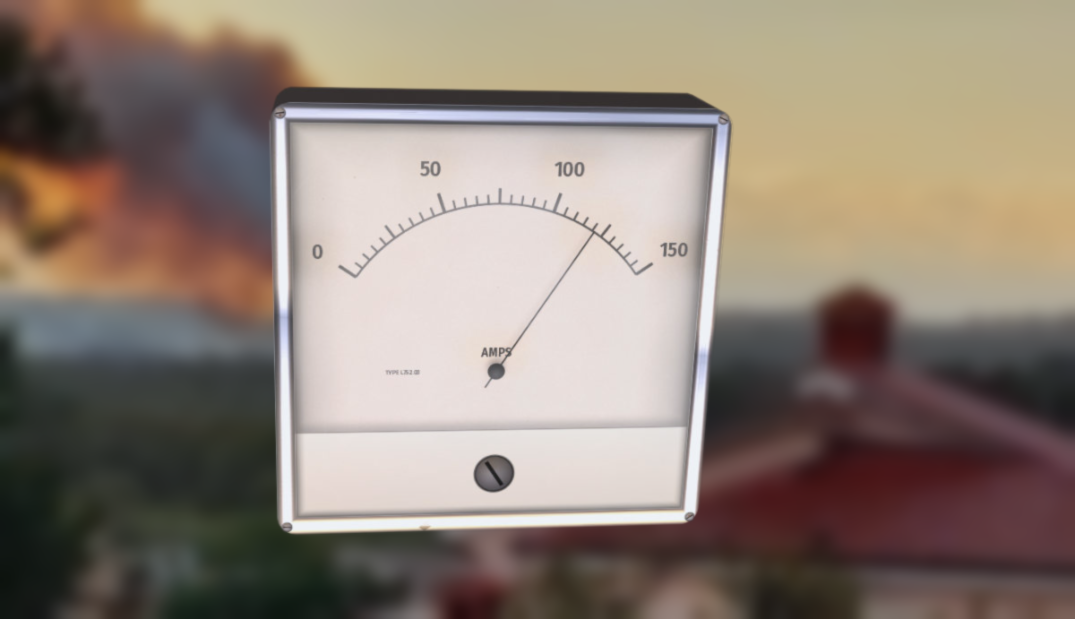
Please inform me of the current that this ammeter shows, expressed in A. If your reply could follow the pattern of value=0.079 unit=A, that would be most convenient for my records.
value=120 unit=A
